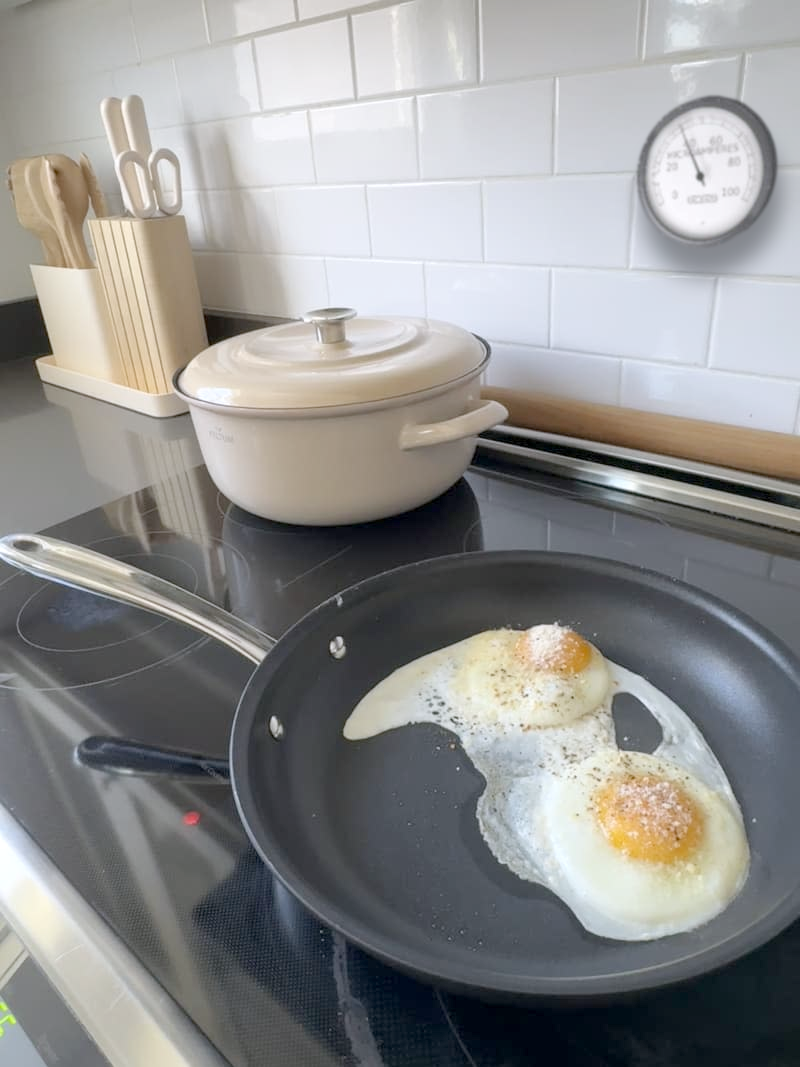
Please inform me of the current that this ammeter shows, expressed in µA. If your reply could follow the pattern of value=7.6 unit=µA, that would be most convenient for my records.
value=40 unit=µA
